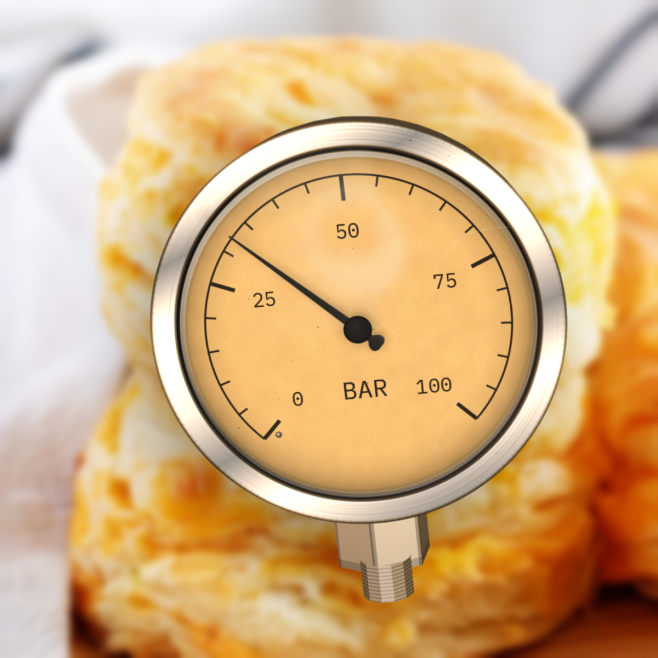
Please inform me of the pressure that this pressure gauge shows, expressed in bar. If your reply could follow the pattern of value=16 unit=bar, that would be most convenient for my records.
value=32.5 unit=bar
